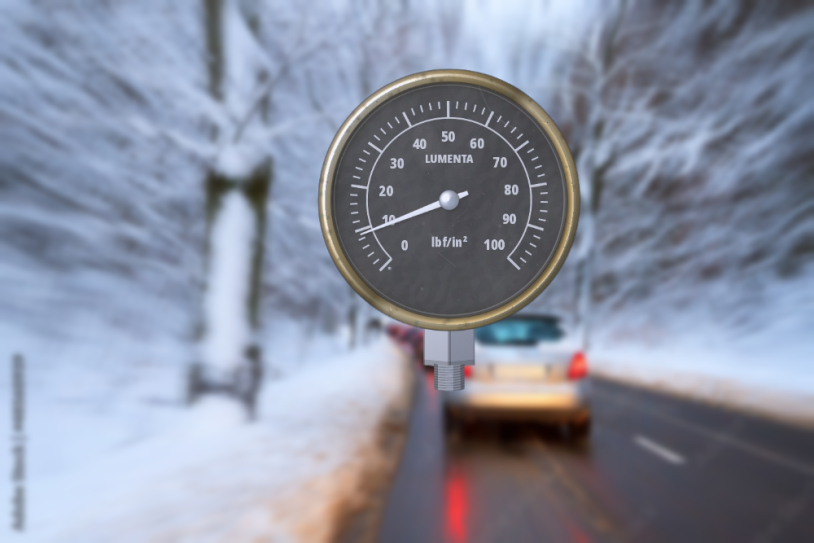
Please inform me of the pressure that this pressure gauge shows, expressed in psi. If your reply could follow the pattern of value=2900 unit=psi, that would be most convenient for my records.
value=9 unit=psi
